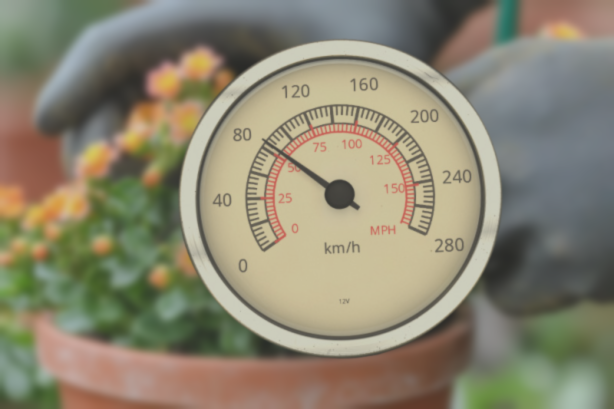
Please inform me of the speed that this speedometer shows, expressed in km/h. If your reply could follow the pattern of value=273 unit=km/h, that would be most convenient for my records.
value=84 unit=km/h
